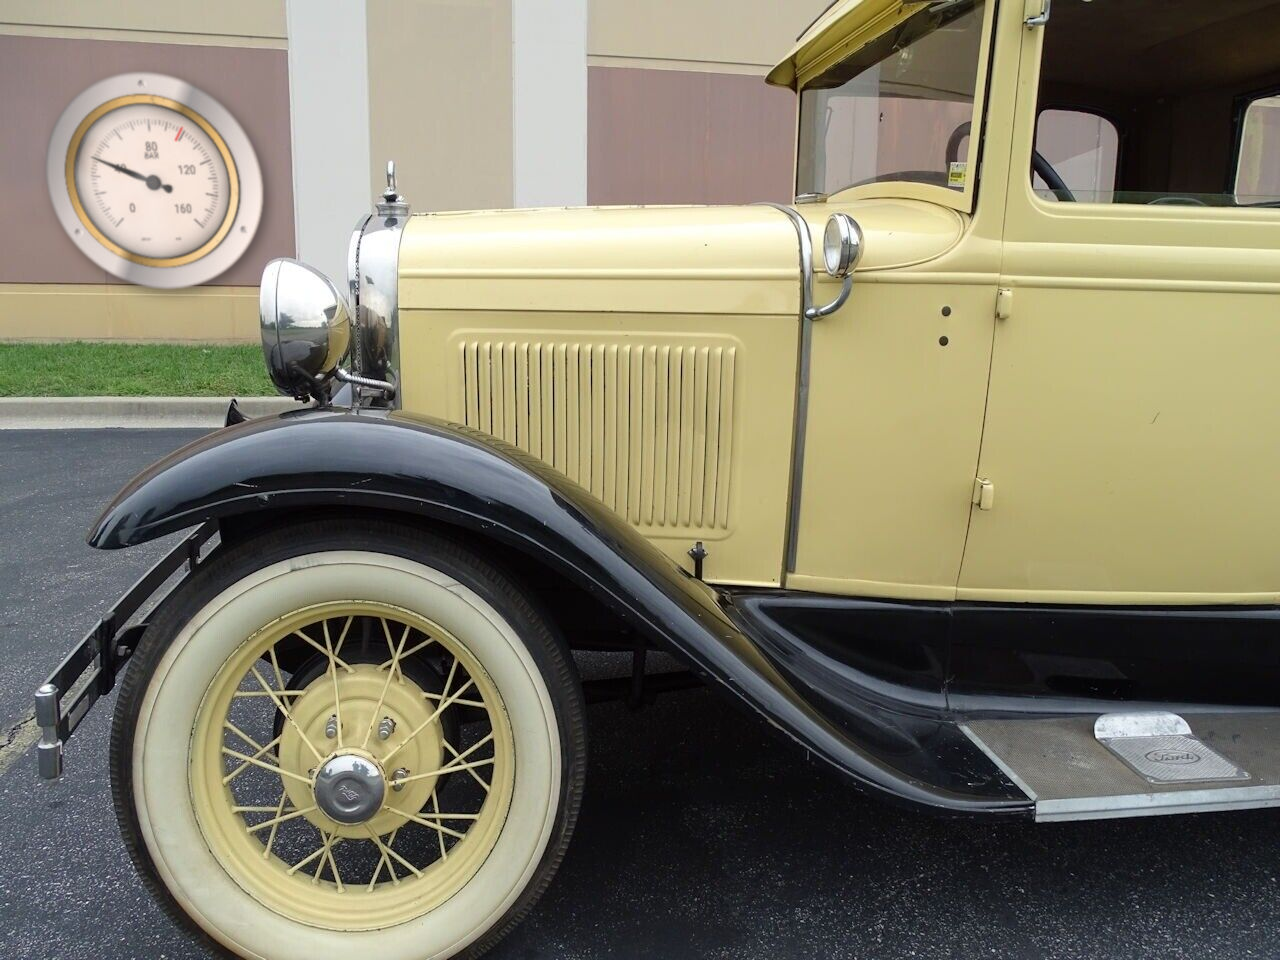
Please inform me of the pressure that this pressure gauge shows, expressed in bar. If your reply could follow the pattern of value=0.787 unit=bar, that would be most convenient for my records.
value=40 unit=bar
